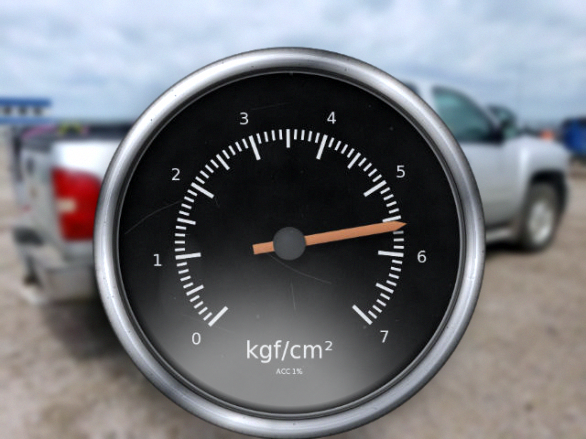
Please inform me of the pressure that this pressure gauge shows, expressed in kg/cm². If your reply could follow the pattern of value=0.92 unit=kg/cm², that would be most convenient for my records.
value=5.6 unit=kg/cm²
